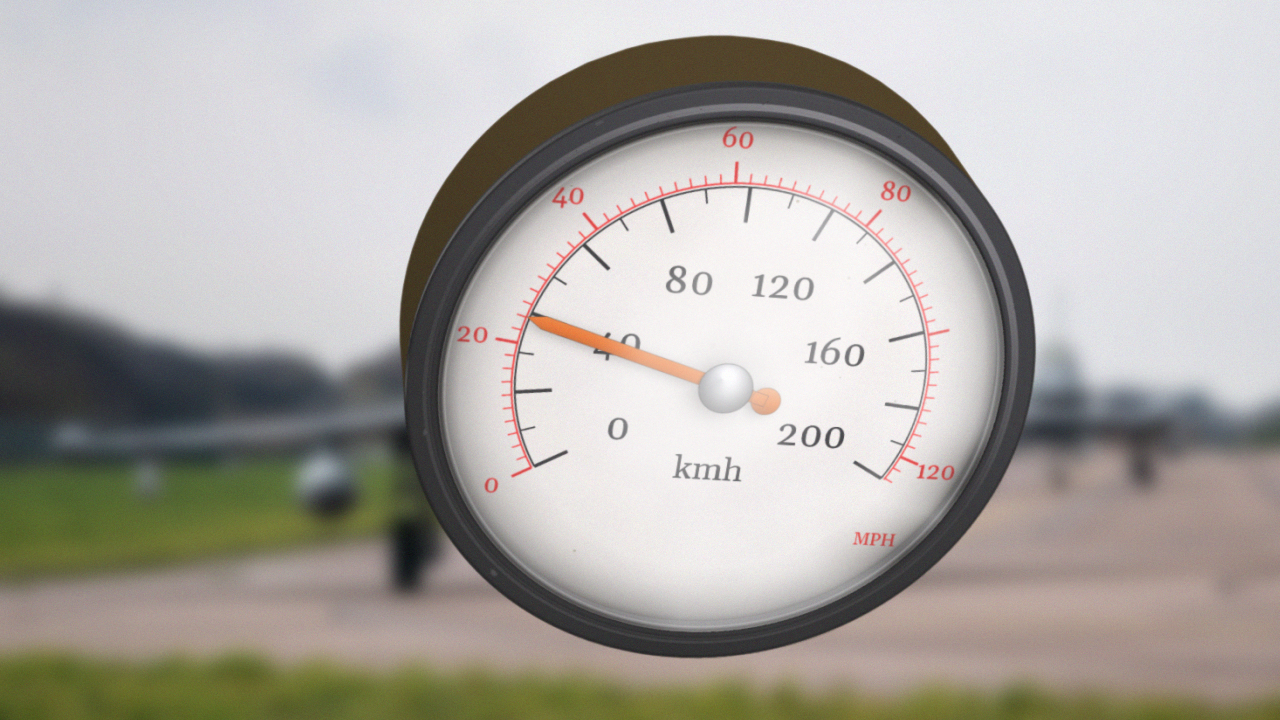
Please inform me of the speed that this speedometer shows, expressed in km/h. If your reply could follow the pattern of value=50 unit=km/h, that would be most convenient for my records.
value=40 unit=km/h
